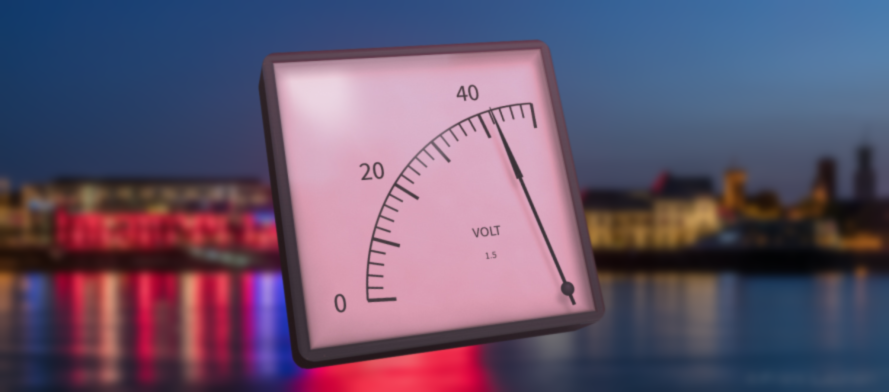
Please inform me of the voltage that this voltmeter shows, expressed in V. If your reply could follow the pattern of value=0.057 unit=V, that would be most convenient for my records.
value=42 unit=V
